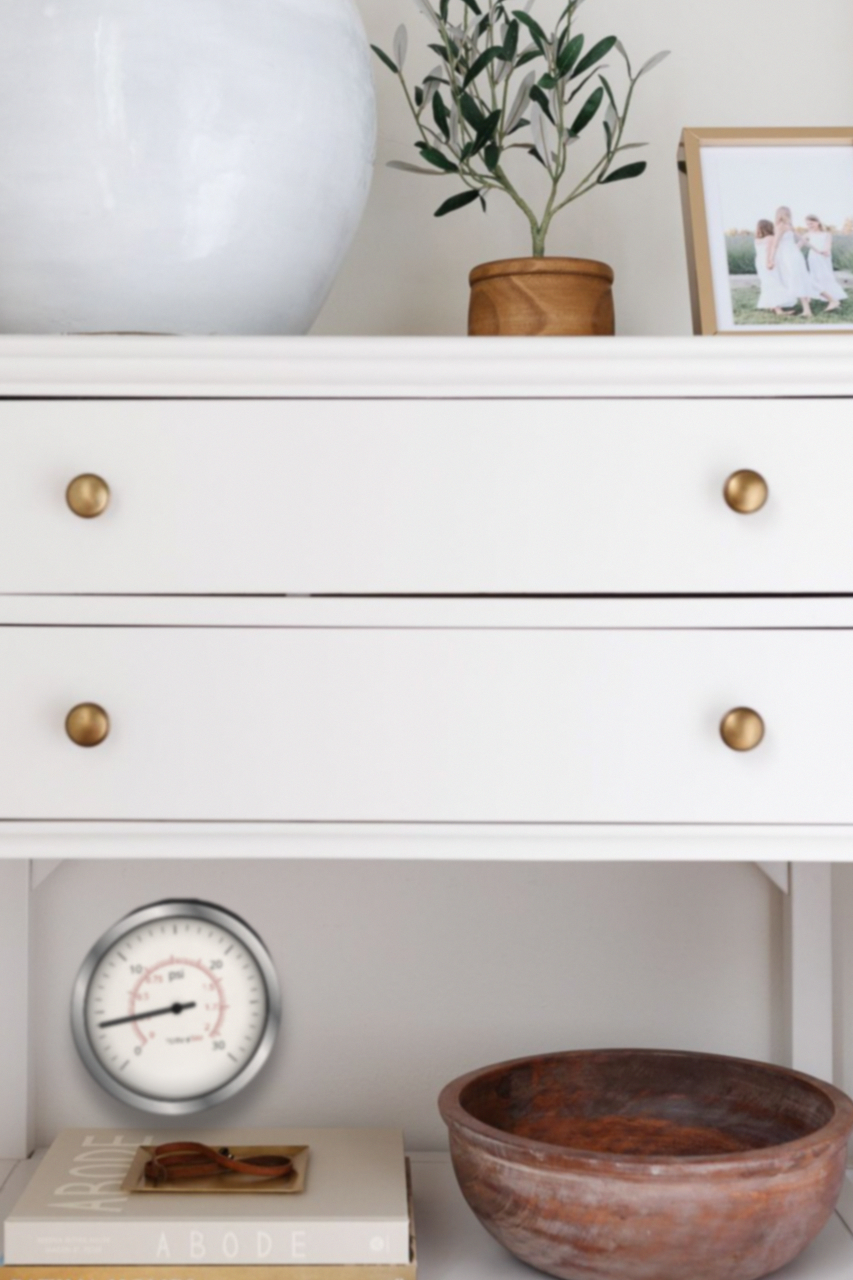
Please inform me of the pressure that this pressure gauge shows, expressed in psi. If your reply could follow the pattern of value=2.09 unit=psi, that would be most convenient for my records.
value=4 unit=psi
